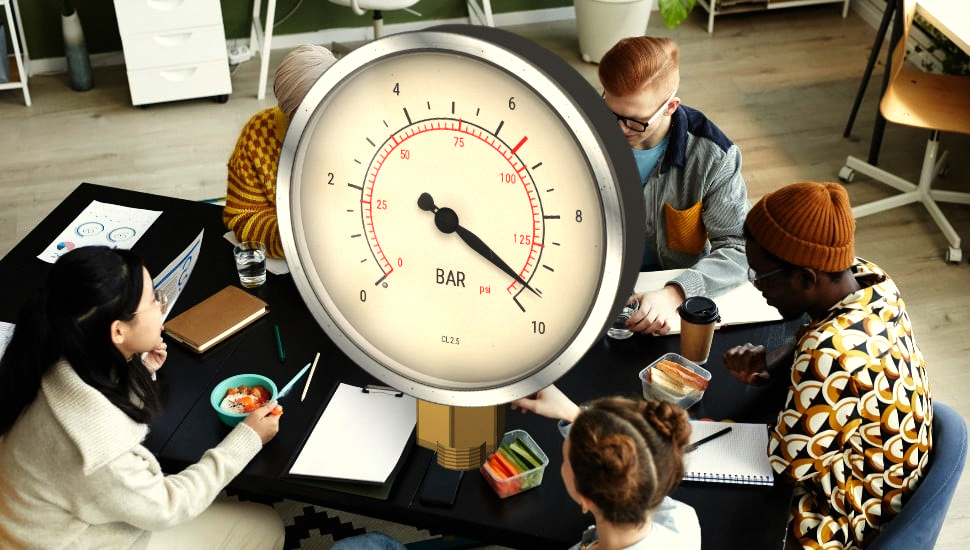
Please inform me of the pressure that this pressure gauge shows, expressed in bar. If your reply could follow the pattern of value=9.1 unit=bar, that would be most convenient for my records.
value=9.5 unit=bar
